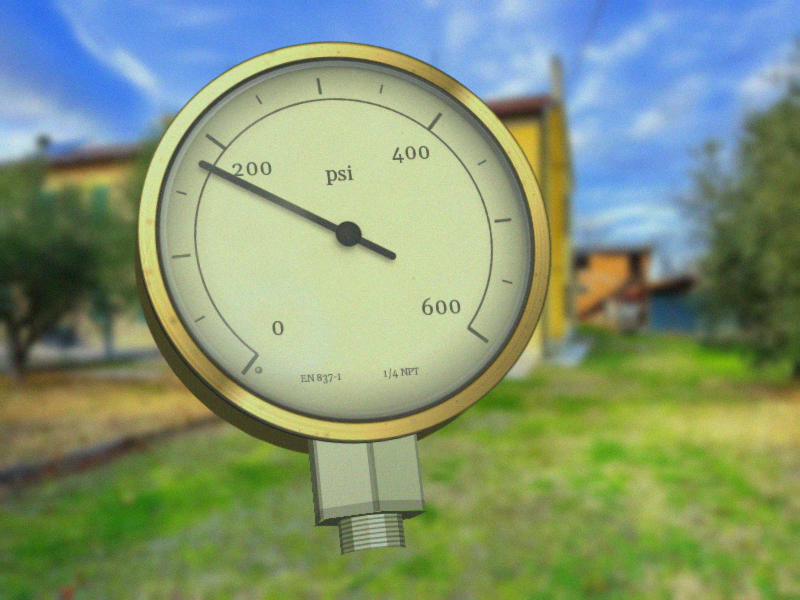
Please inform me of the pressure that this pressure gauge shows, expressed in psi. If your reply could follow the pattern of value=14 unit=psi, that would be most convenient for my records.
value=175 unit=psi
